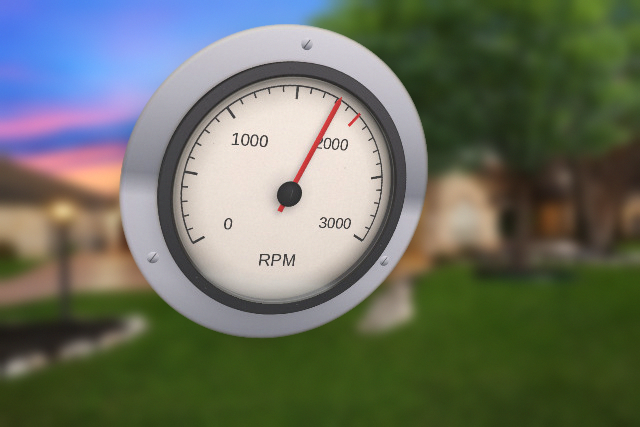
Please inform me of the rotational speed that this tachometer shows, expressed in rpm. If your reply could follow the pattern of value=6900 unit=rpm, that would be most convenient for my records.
value=1800 unit=rpm
